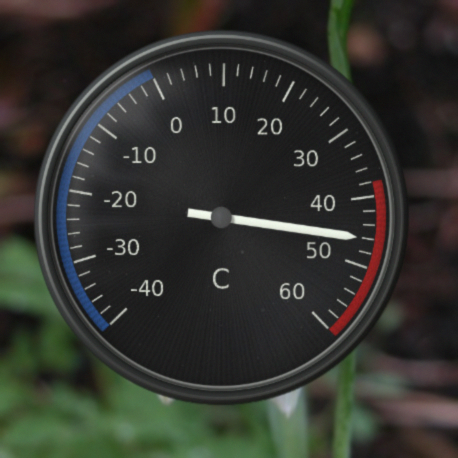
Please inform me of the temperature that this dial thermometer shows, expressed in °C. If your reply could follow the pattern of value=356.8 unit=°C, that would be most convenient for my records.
value=46 unit=°C
